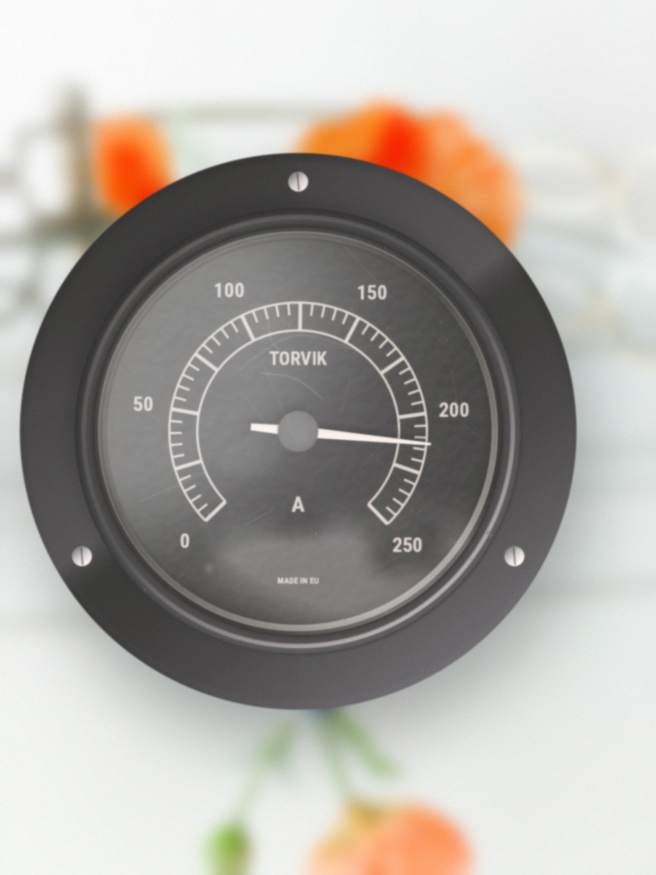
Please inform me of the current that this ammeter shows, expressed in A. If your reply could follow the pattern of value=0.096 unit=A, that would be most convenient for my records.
value=212.5 unit=A
